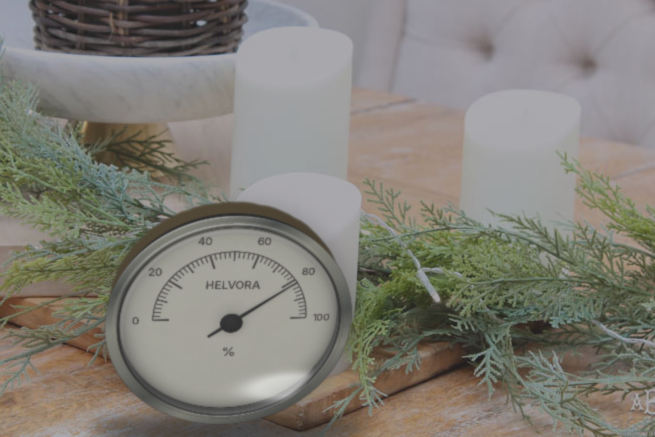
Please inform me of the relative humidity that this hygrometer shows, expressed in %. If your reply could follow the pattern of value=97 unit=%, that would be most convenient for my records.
value=80 unit=%
